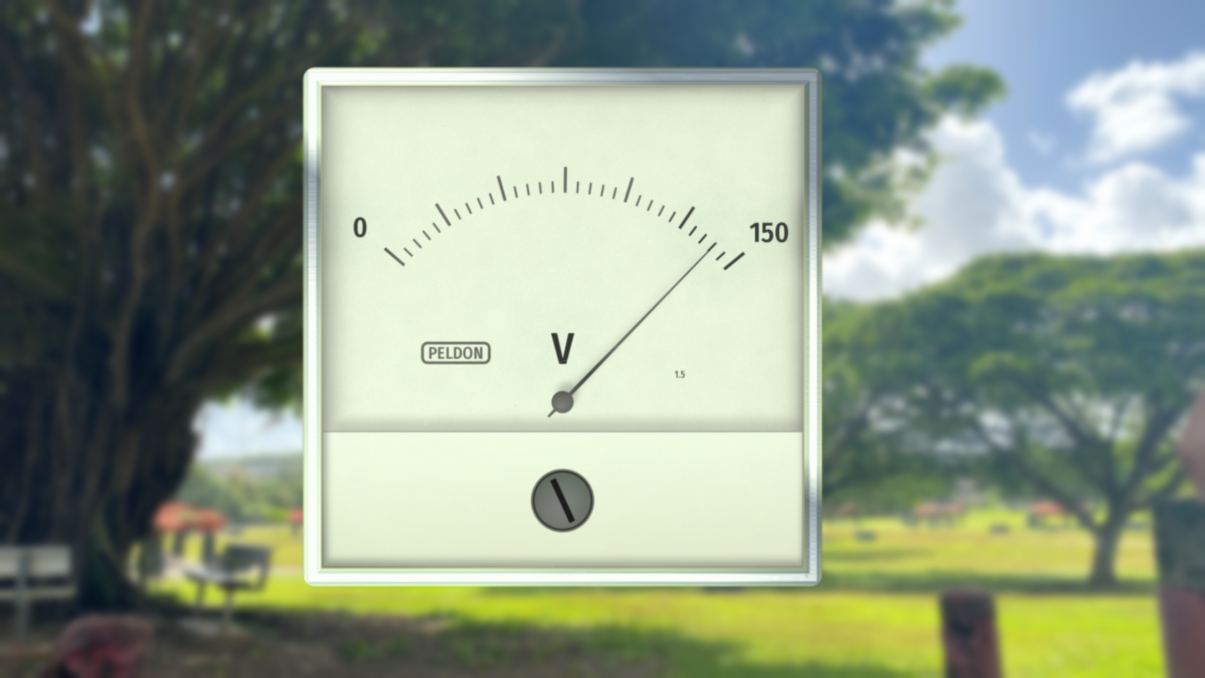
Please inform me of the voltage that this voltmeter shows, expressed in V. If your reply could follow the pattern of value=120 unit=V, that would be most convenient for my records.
value=140 unit=V
